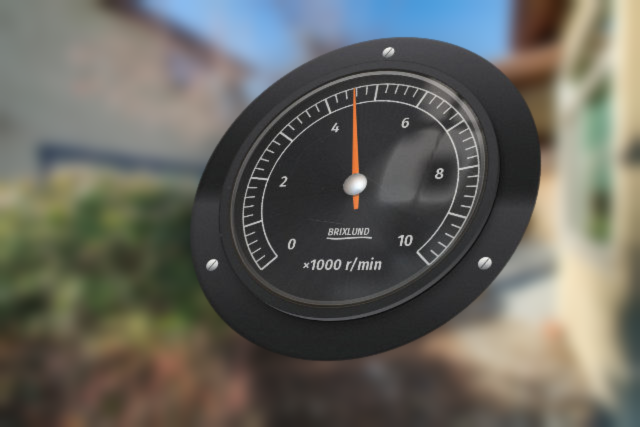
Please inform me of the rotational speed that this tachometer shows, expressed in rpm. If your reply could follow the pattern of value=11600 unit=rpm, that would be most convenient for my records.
value=4600 unit=rpm
